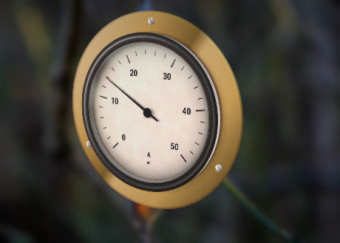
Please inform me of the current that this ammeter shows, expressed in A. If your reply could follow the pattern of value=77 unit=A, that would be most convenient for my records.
value=14 unit=A
